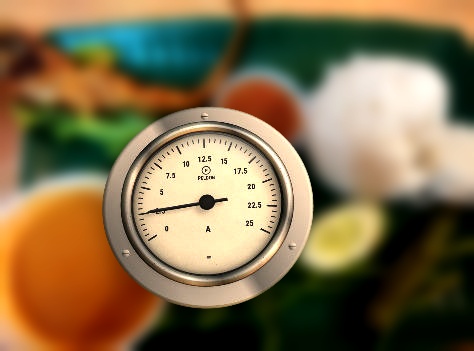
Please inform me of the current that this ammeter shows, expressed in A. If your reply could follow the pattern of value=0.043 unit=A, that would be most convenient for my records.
value=2.5 unit=A
